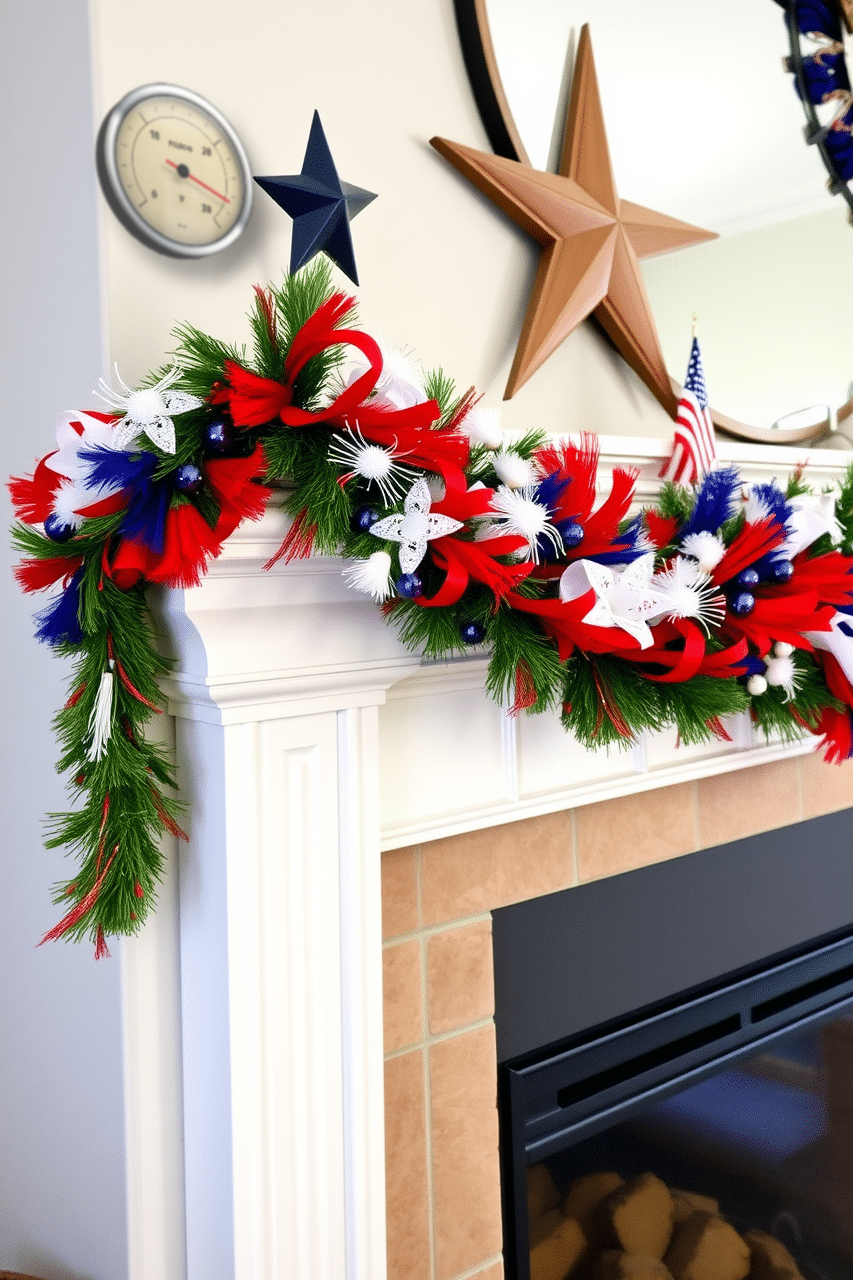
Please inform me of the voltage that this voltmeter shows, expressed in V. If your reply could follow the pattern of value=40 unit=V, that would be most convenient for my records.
value=27 unit=V
